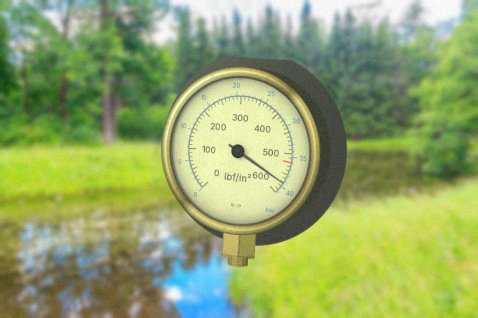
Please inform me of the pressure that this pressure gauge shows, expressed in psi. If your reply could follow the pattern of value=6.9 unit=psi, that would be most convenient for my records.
value=570 unit=psi
